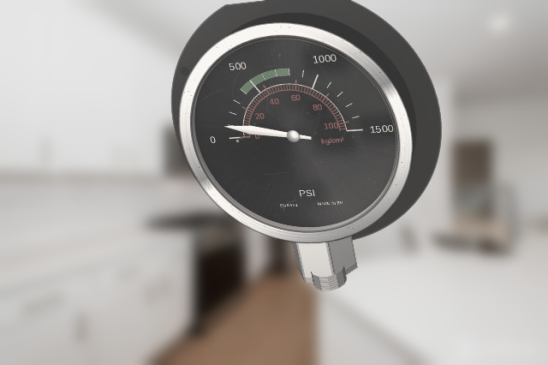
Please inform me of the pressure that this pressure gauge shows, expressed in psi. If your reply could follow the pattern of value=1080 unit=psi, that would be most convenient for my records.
value=100 unit=psi
